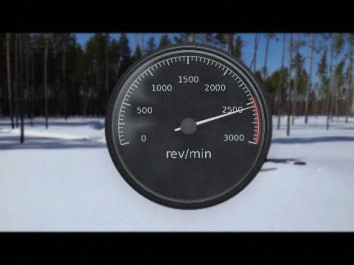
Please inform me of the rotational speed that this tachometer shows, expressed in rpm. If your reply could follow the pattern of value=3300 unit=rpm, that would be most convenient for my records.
value=2550 unit=rpm
